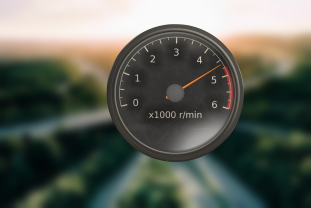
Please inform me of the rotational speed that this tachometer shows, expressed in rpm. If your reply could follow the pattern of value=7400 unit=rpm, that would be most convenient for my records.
value=4625 unit=rpm
